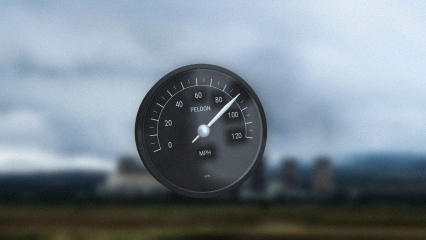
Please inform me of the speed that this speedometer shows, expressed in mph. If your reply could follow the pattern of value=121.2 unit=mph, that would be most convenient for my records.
value=90 unit=mph
